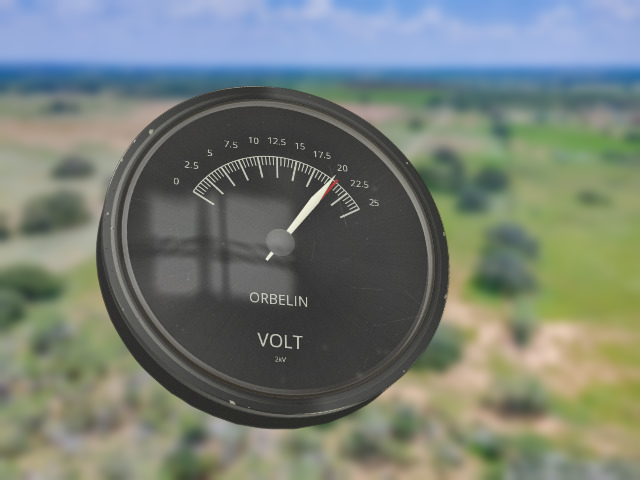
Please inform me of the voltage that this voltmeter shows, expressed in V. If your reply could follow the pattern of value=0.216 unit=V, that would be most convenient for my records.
value=20 unit=V
